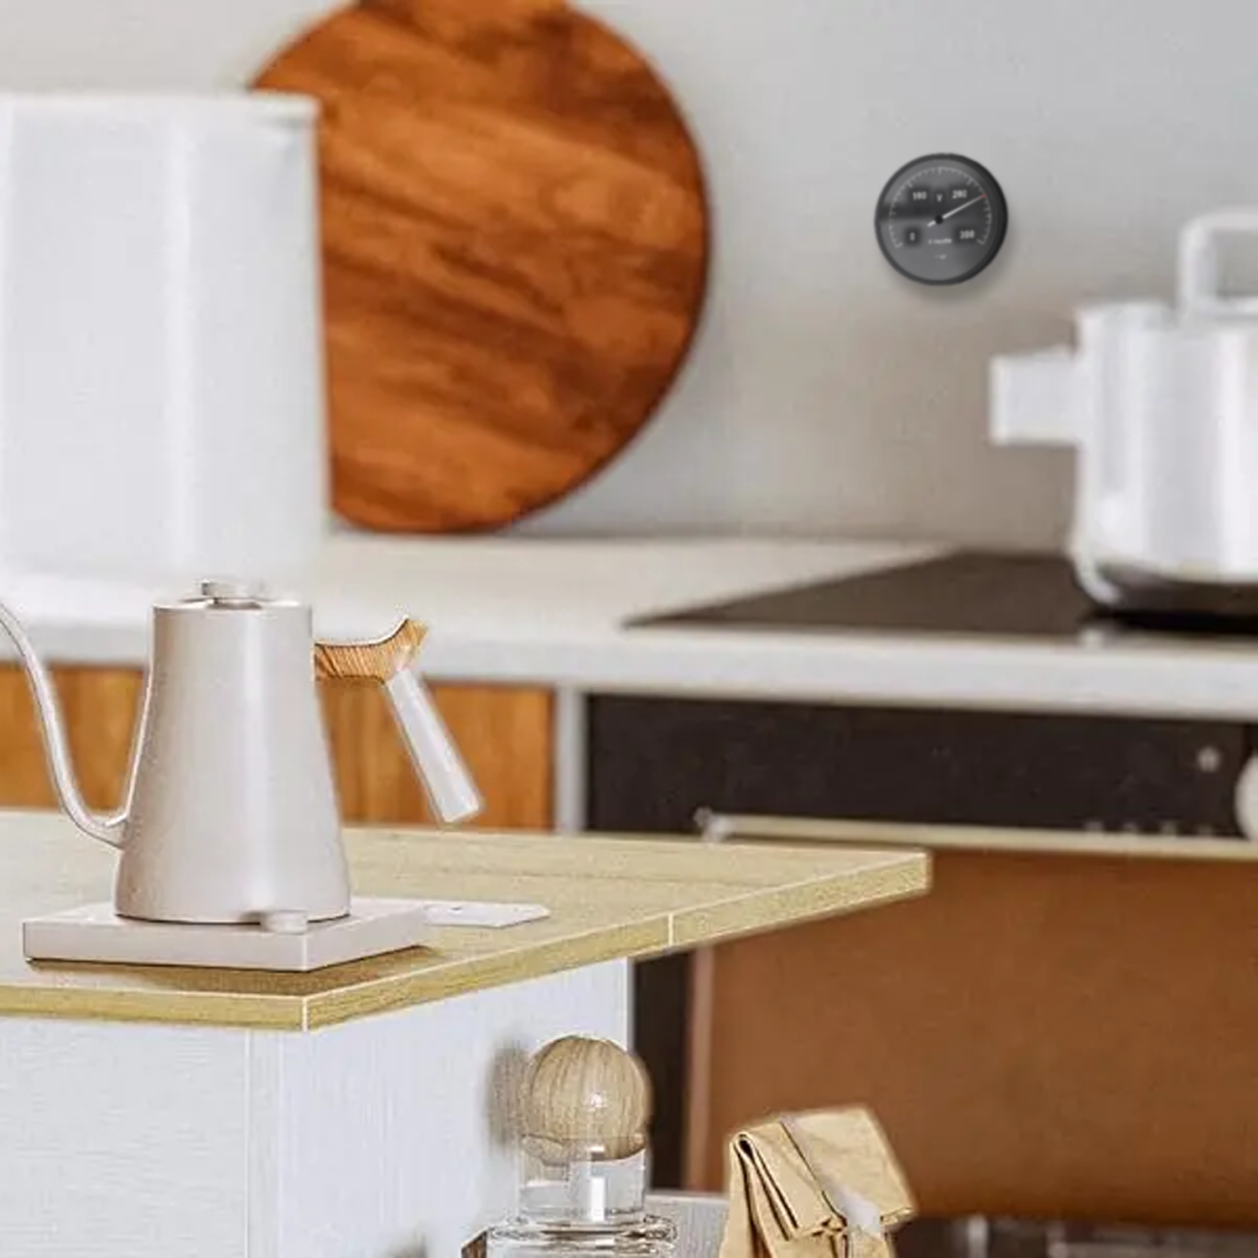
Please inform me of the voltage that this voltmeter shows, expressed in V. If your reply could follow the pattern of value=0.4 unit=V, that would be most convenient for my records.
value=230 unit=V
